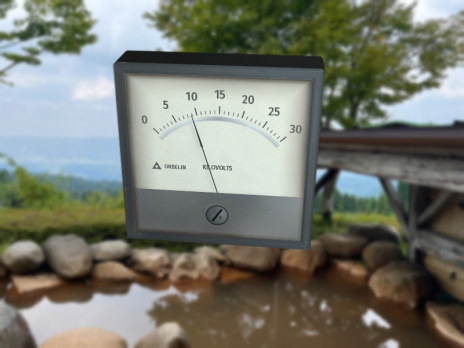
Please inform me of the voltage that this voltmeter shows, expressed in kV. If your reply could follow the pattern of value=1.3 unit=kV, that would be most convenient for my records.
value=9 unit=kV
